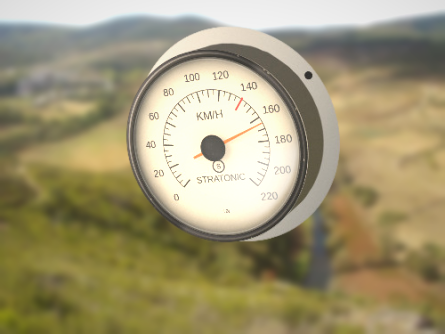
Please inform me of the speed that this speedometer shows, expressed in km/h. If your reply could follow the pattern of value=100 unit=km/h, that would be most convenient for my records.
value=165 unit=km/h
